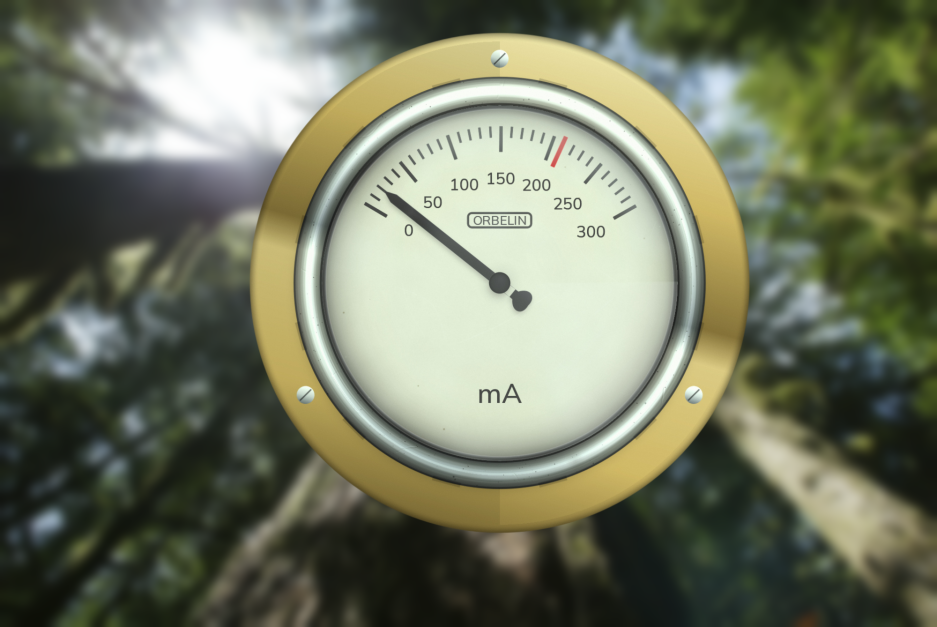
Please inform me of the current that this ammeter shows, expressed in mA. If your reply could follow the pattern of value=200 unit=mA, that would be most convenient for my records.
value=20 unit=mA
